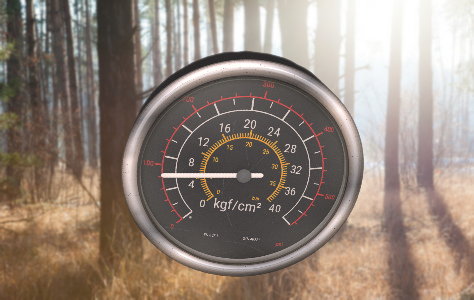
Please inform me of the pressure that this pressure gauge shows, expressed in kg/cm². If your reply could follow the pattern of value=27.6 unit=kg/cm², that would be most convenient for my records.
value=6 unit=kg/cm²
